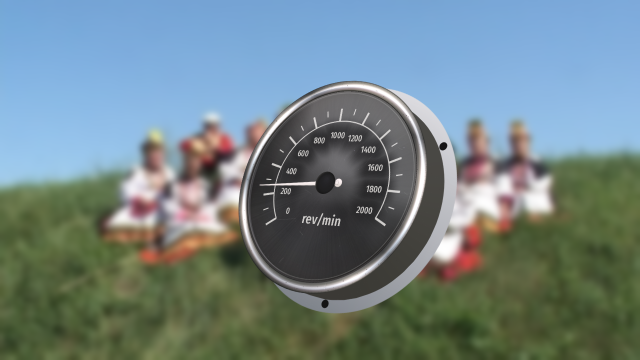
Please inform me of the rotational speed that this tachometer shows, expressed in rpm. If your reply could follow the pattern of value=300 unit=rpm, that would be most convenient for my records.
value=250 unit=rpm
